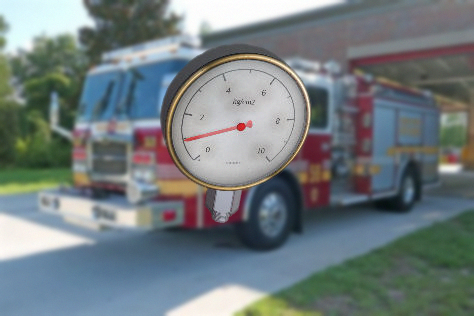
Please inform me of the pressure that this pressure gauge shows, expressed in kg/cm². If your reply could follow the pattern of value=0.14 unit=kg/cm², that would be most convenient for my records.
value=1 unit=kg/cm²
